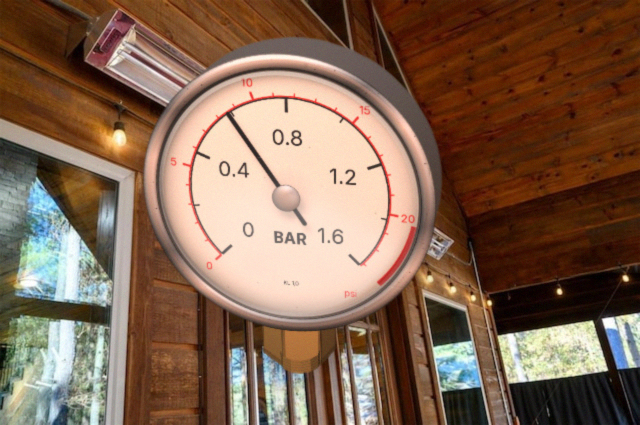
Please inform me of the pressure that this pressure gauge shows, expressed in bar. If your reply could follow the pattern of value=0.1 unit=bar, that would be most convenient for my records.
value=0.6 unit=bar
